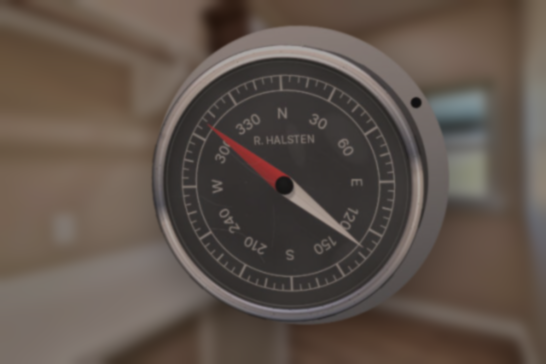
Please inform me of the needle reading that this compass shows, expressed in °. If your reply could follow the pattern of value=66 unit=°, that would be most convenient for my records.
value=310 unit=°
